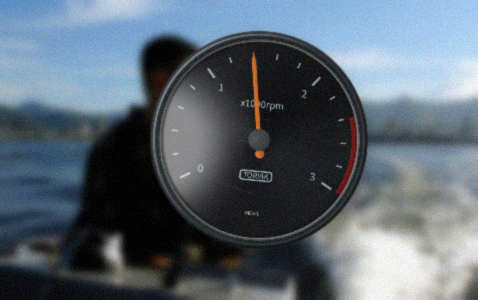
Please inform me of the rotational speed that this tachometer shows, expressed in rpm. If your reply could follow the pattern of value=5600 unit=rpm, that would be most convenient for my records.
value=1400 unit=rpm
